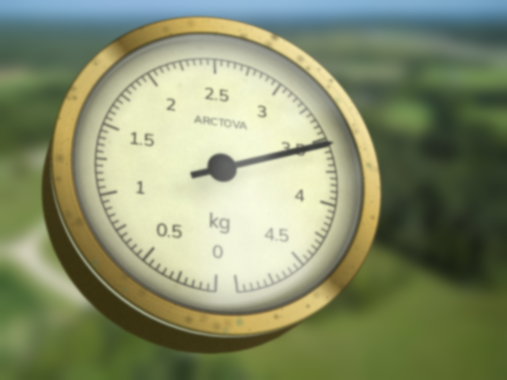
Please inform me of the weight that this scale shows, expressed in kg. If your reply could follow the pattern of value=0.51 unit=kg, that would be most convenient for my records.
value=3.55 unit=kg
